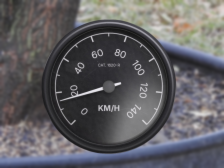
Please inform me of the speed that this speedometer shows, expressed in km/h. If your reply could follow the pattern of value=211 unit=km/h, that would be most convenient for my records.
value=15 unit=km/h
